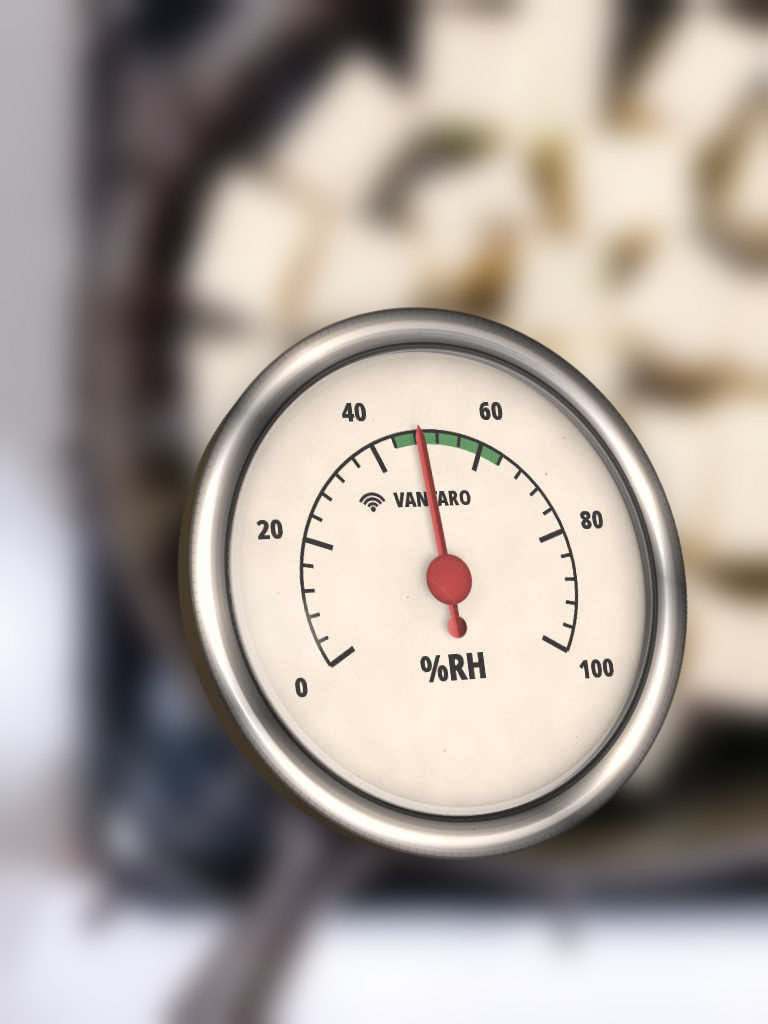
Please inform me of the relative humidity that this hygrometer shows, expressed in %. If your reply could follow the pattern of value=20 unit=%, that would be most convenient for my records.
value=48 unit=%
